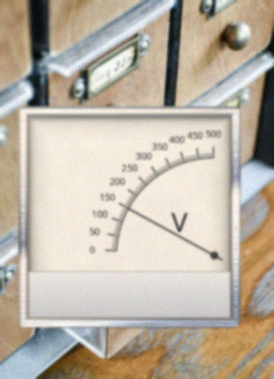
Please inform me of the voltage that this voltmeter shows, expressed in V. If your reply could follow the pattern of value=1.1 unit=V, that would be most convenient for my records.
value=150 unit=V
